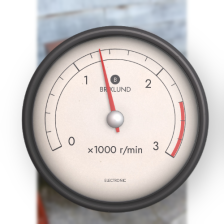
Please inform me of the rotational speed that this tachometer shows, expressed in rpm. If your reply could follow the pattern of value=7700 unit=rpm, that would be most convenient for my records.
value=1300 unit=rpm
